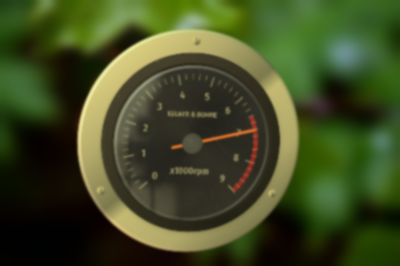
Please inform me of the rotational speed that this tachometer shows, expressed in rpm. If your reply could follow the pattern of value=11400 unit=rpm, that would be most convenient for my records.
value=7000 unit=rpm
